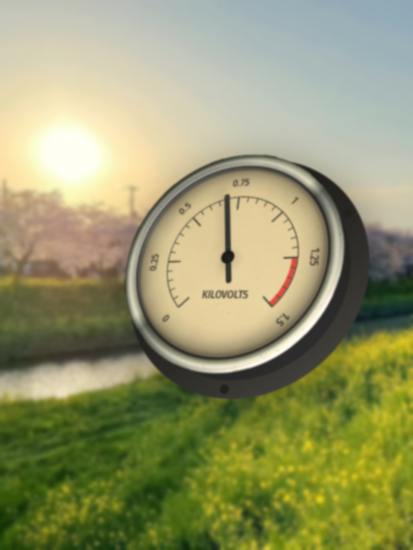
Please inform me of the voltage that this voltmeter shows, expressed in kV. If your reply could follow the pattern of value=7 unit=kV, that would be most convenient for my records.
value=0.7 unit=kV
